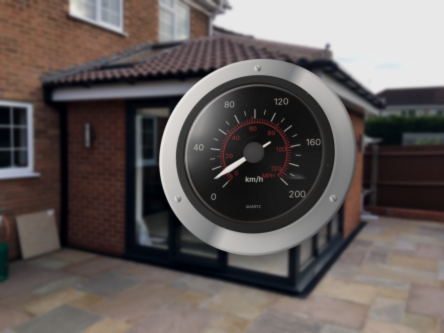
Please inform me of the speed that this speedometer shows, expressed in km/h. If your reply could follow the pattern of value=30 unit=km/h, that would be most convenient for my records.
value=10 unit=km/h
